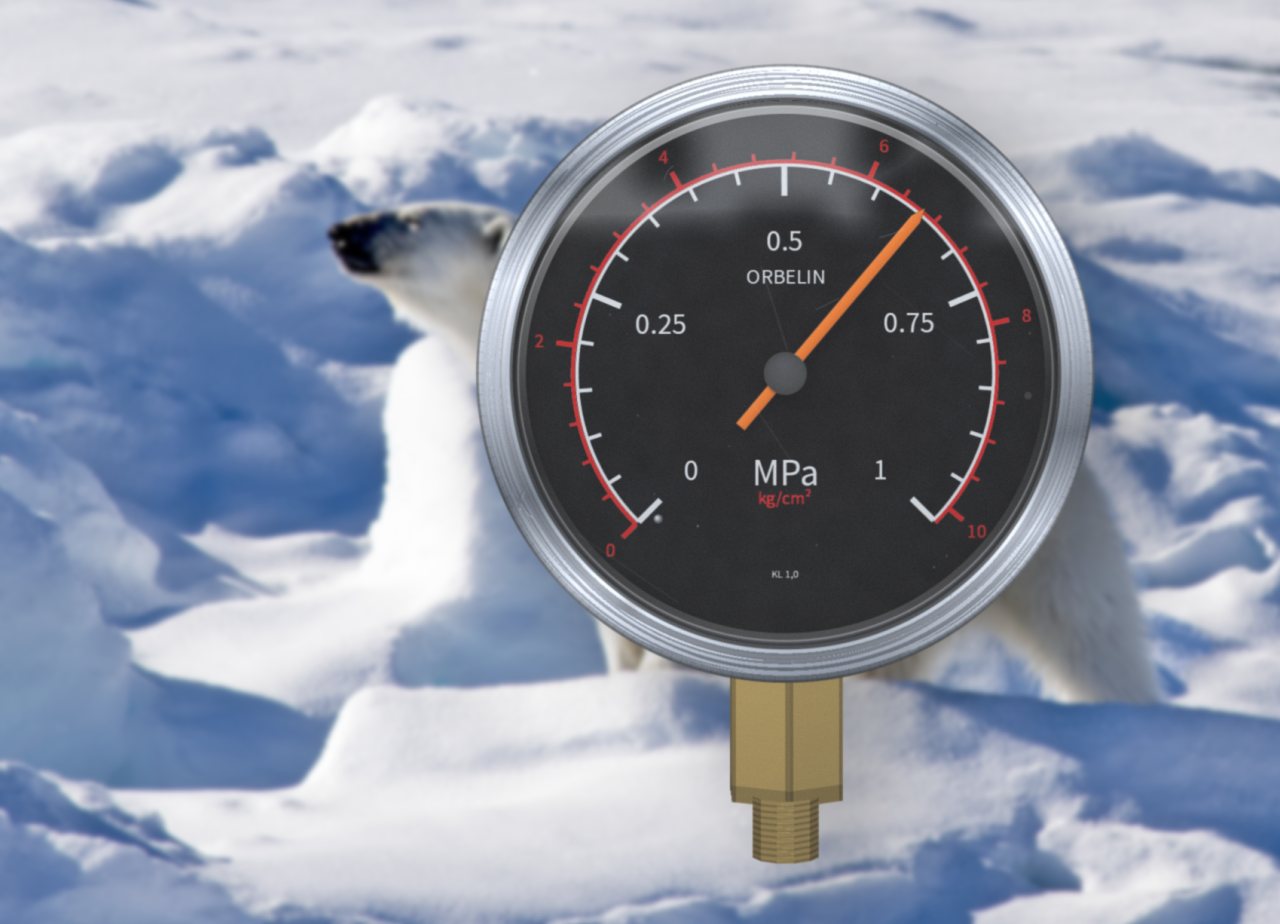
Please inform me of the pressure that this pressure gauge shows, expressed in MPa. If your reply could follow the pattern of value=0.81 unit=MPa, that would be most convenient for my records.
value=0.65 unit=MPa
